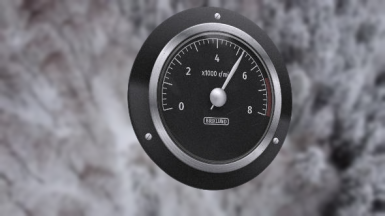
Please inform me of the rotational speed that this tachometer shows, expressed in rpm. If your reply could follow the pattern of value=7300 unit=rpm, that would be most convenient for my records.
value=5200 unit=rpm
